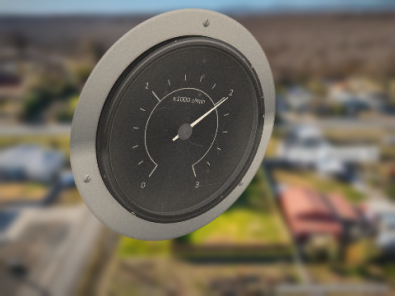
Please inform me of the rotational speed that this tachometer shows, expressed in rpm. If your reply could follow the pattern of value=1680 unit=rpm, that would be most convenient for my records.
value=2000 unit=rpm
